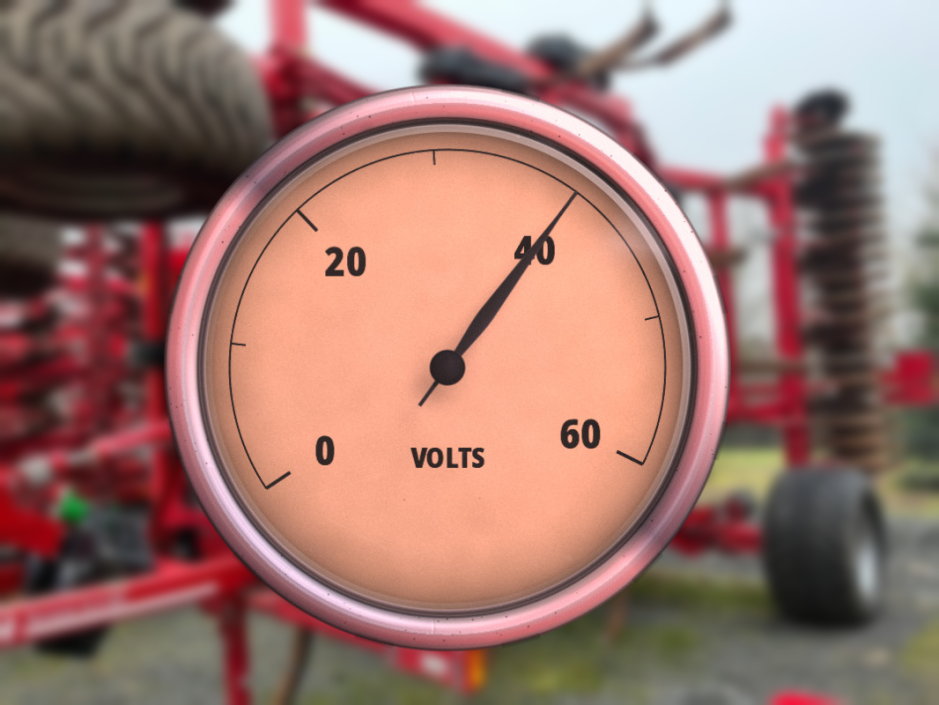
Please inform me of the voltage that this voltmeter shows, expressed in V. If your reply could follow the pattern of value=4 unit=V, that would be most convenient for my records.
value=40 unit=V
